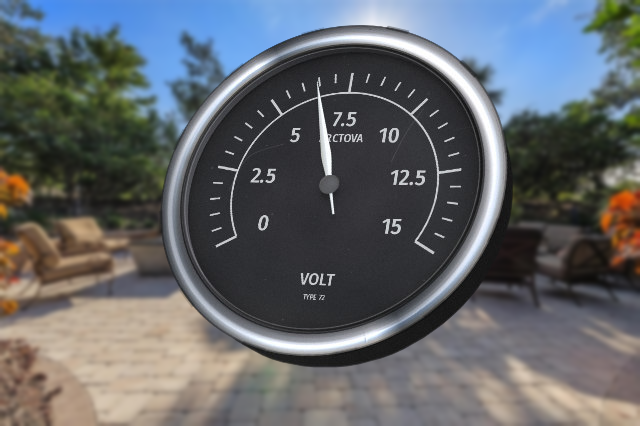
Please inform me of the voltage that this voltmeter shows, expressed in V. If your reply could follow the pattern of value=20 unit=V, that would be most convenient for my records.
value=6.5 unit=V
